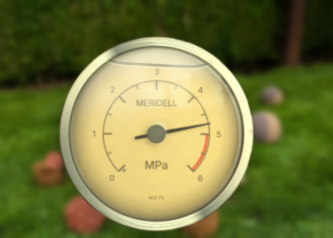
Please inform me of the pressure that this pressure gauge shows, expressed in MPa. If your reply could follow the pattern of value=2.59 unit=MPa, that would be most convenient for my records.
value=4.75 unit=MPa
